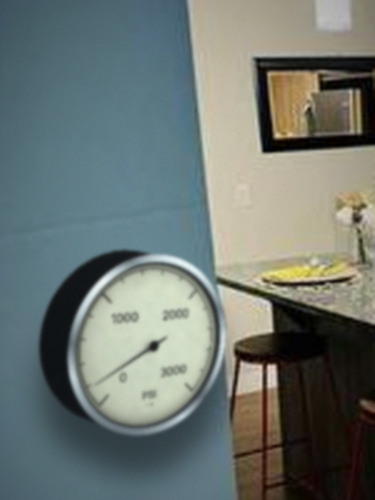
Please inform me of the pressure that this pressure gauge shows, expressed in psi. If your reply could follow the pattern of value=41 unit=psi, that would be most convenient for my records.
value=200 unit=psi
